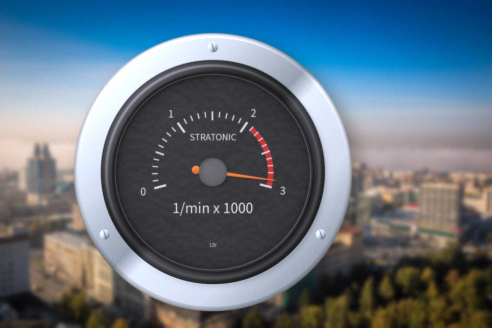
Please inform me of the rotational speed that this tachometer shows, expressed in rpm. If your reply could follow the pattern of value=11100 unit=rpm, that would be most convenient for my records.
value=2900 unit=rpm
